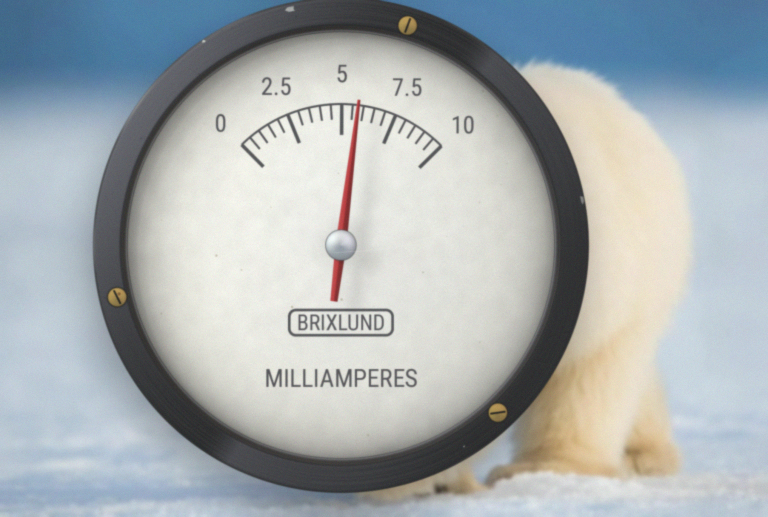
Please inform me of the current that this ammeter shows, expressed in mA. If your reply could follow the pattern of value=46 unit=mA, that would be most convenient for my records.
value=5.75 unit=mA
